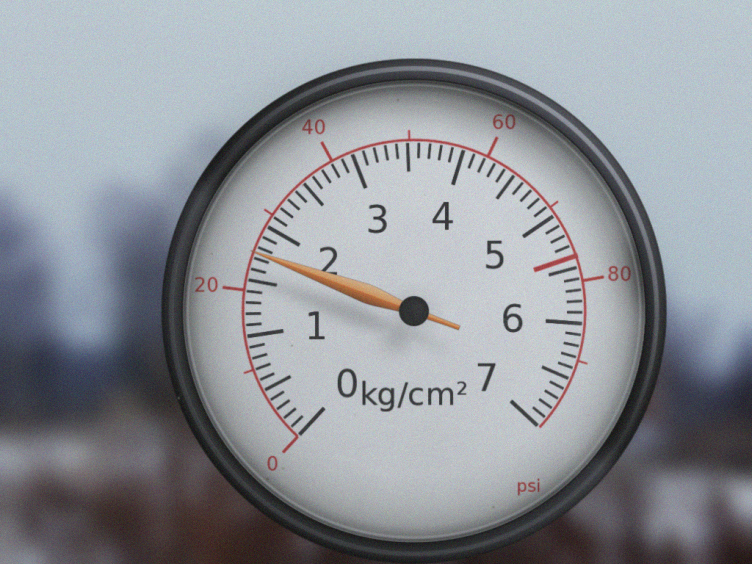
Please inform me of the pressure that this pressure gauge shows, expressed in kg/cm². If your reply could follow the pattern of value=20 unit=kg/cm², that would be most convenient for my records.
value=1.75 unit=kg/cm²
